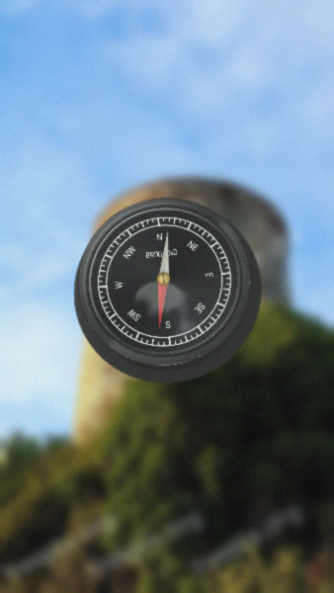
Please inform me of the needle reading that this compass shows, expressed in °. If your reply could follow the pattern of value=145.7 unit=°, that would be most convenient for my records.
value=190 unit=°
